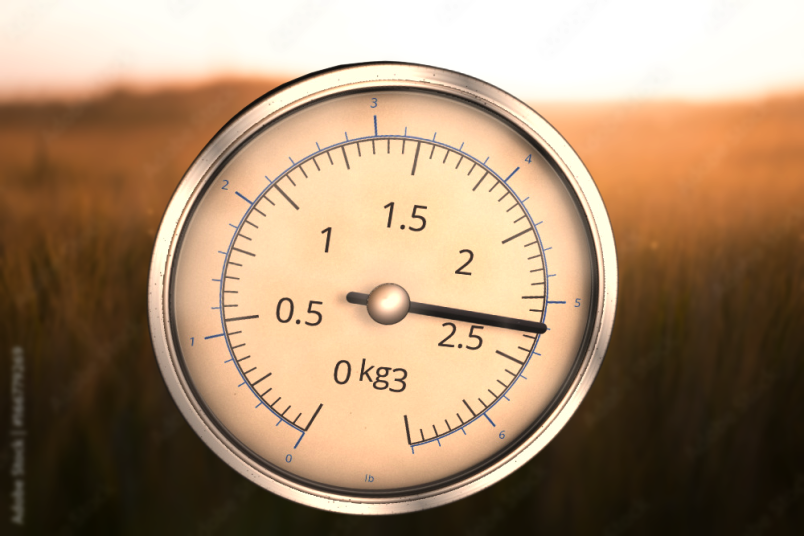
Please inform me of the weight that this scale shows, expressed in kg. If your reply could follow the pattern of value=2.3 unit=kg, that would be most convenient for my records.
value=2.35 unit=kg
